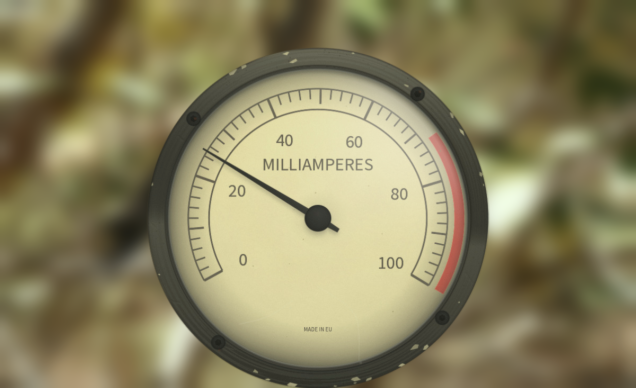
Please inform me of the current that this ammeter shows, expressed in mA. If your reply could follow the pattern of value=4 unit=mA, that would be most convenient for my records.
value=25 unit=mA
